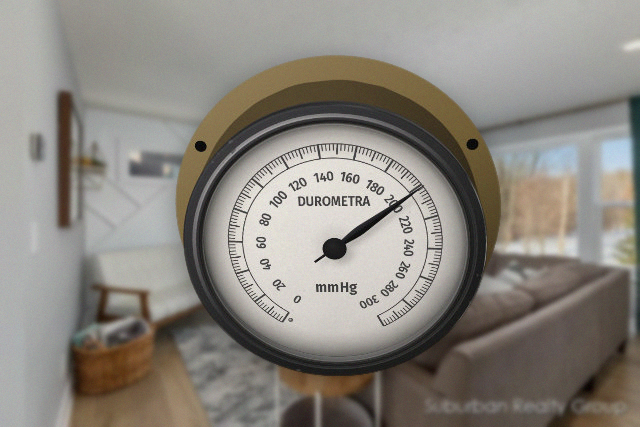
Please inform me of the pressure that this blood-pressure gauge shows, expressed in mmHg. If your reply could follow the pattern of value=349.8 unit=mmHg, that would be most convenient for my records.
value=200 unit=mmHg
